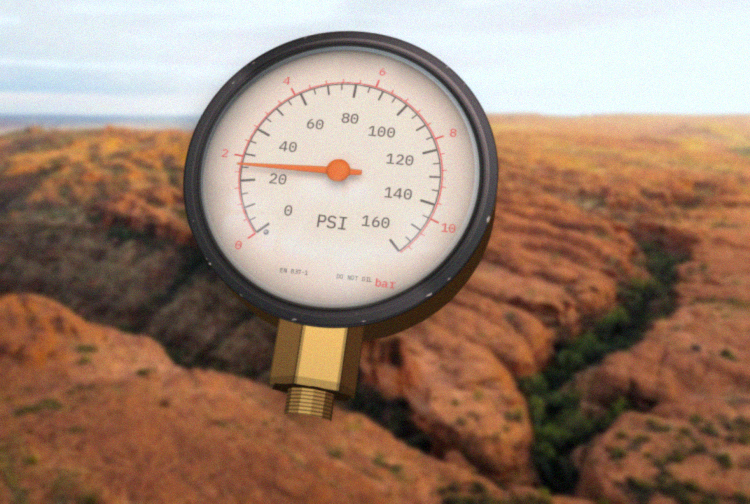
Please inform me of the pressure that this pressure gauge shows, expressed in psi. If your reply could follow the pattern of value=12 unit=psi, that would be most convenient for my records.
value=25 unit=psi
